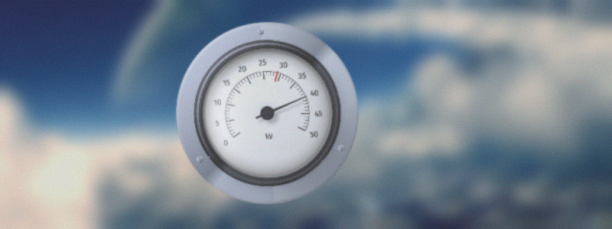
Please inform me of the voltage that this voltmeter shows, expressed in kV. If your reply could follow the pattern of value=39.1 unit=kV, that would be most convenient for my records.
value=40 unit=kV
